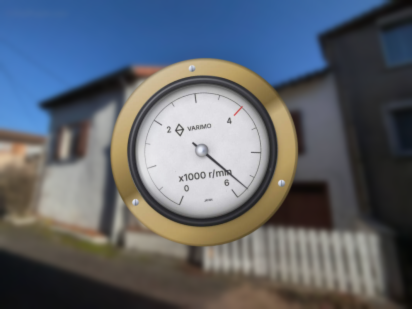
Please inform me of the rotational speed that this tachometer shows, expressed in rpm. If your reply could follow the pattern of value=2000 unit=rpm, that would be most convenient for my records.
value=5750 unit=rpm
